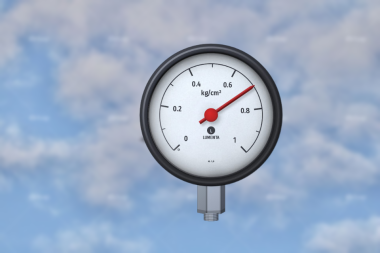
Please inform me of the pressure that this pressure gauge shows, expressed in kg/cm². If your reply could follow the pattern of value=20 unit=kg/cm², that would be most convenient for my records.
value=0.7 unit=kg/cm²
